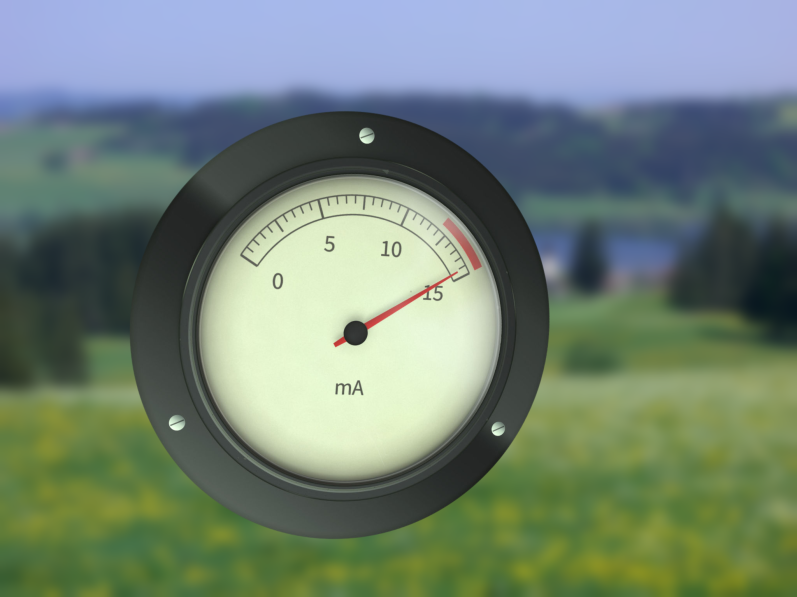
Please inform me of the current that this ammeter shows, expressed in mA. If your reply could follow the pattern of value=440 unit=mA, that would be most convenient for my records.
value=14.5 unit=mA
